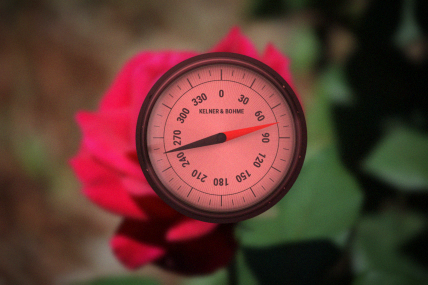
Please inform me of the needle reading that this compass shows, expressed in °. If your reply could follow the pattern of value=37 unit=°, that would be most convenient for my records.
value=75 unit=°
